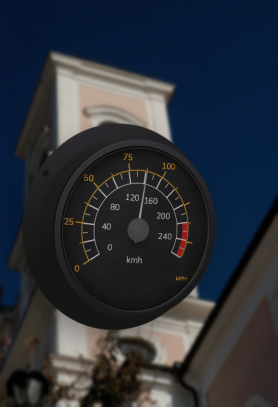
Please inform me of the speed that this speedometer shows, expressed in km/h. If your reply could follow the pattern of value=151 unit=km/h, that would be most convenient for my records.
value=140 unit=km/h
